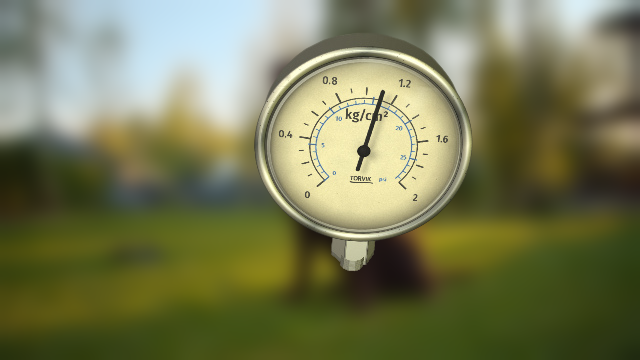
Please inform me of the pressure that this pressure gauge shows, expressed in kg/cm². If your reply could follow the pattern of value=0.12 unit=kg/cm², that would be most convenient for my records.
value=1.1 unit=kg/cm²
